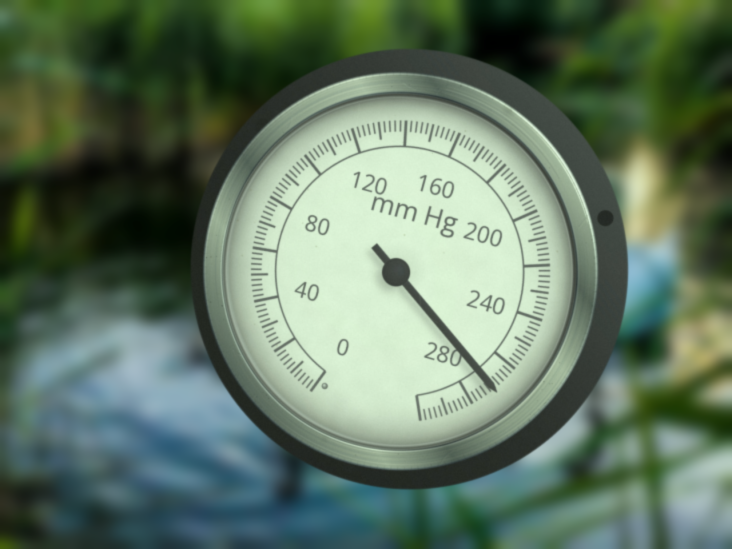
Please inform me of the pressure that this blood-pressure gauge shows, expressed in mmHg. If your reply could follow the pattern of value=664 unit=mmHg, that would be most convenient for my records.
value=270 unit=mmHg
